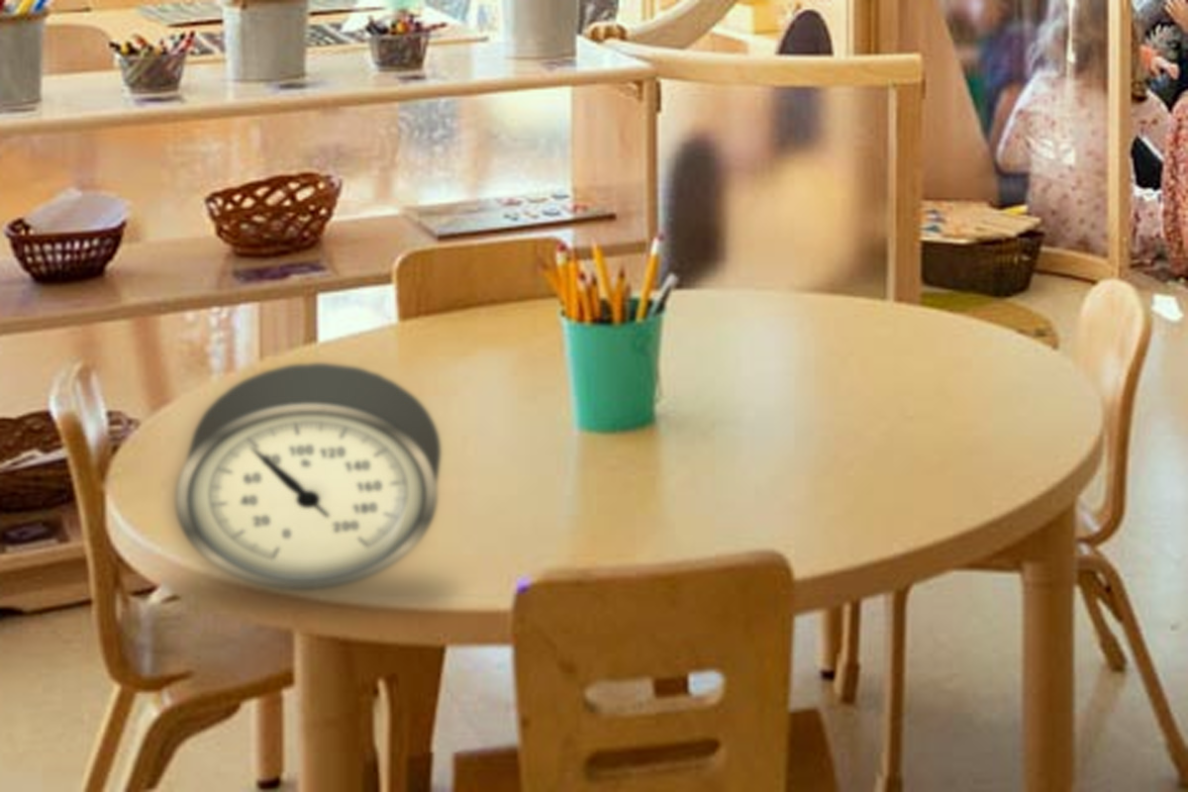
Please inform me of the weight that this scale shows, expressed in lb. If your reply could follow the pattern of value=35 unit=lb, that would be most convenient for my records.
value=80 unit=lb
